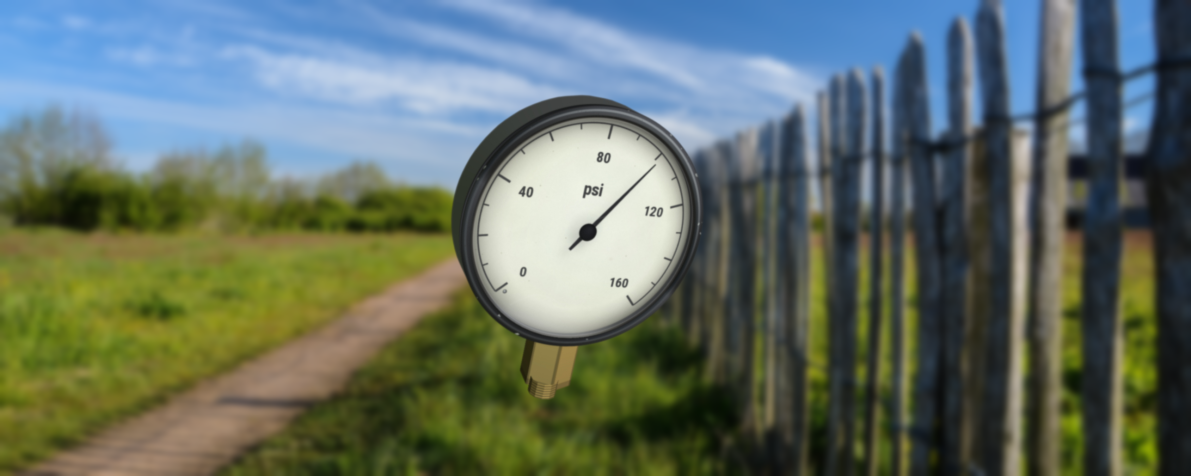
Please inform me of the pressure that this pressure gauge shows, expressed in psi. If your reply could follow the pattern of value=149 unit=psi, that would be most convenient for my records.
value=100 unit=psi
